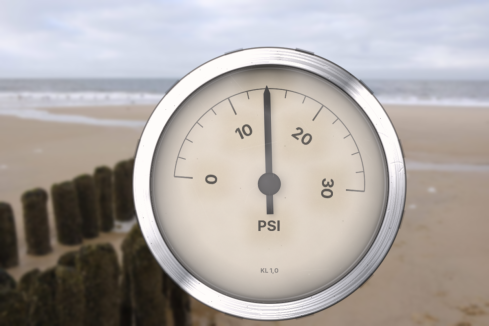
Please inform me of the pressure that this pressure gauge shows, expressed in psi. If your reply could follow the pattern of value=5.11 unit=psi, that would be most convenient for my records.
value=14 unit=psi
